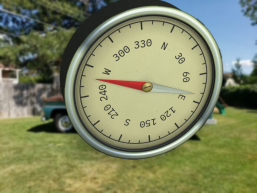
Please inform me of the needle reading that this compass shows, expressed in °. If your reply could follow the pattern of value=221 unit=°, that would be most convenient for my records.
value=260 unit=°
